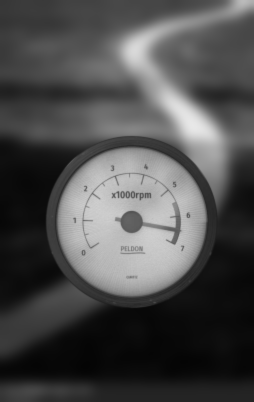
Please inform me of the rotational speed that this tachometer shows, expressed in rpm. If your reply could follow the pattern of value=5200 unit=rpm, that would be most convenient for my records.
value=6500 unit=rpm
